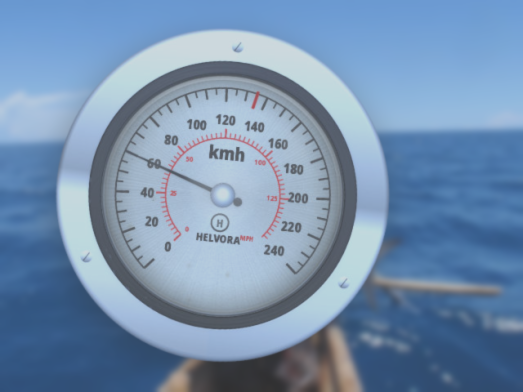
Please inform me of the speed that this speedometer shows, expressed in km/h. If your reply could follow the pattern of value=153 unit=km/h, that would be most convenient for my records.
value=60 unit=km/h
